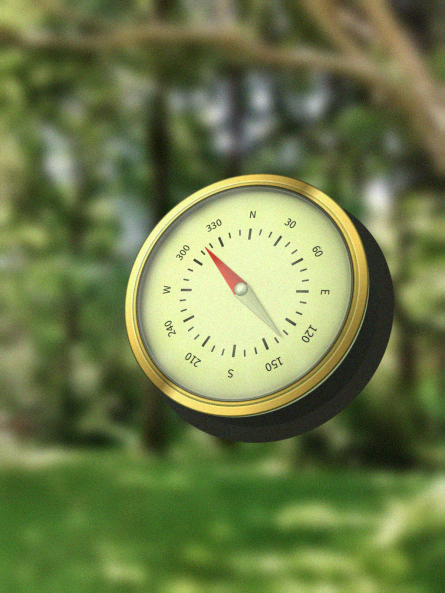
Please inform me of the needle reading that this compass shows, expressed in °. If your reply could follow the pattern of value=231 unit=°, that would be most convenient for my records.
value=315 unit=°
